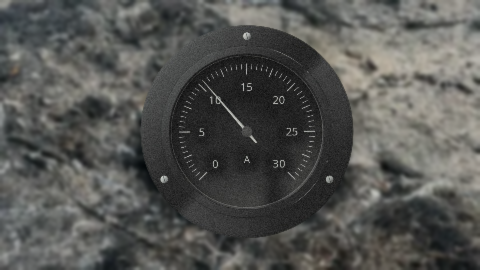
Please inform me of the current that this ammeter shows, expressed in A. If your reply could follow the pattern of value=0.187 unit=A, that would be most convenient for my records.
value=10.5 unit=A
